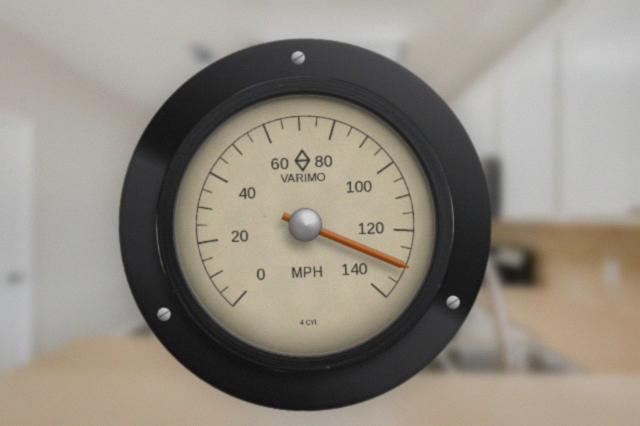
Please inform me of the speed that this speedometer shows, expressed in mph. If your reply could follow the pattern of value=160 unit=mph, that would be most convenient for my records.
value=130 unit=mph
